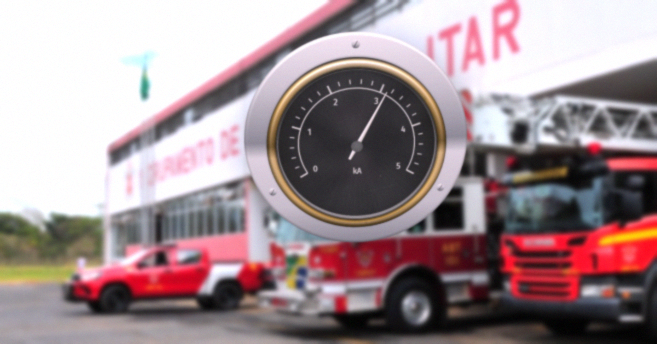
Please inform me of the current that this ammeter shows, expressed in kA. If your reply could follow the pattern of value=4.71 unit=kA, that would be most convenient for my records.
value=3.1 unit=kA
